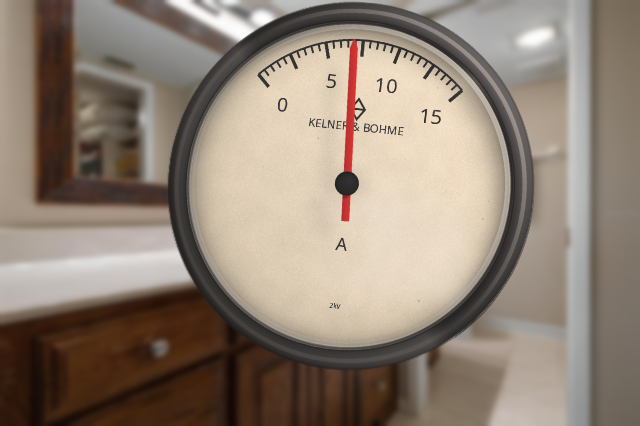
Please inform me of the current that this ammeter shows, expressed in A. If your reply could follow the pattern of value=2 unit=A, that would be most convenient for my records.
value=7 unit=A
